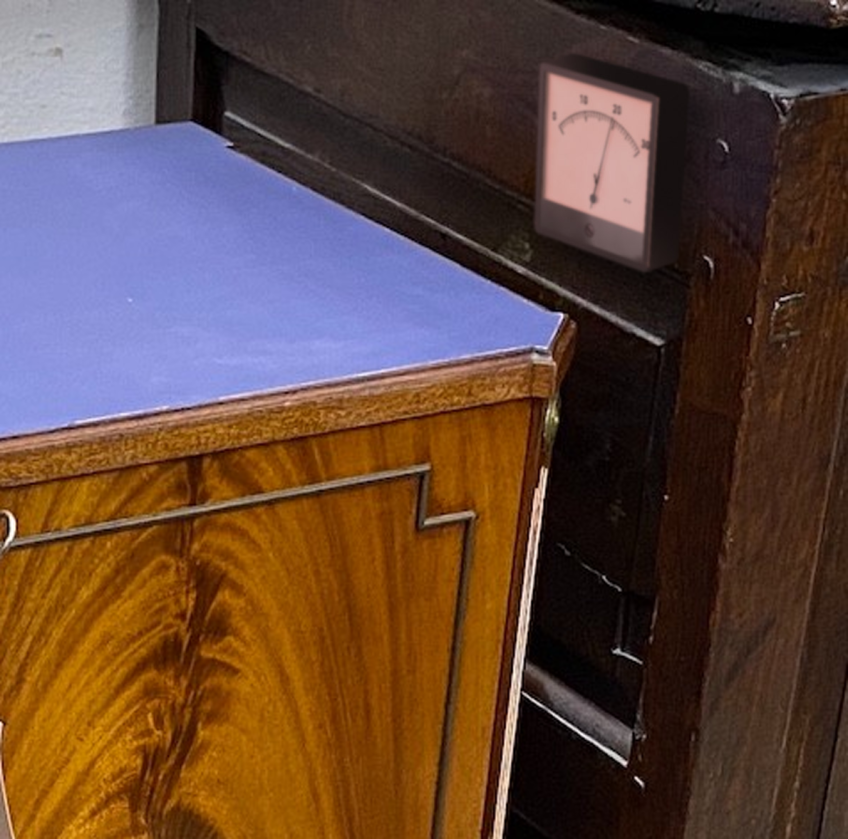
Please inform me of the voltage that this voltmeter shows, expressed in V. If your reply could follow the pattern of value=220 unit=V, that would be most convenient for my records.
value=20 unit=V
